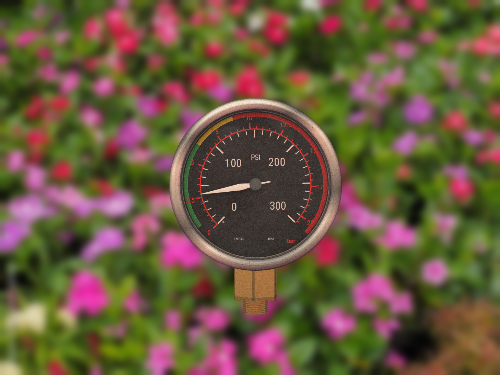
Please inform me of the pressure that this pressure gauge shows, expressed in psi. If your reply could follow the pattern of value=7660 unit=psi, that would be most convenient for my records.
value=40 unit=psi
